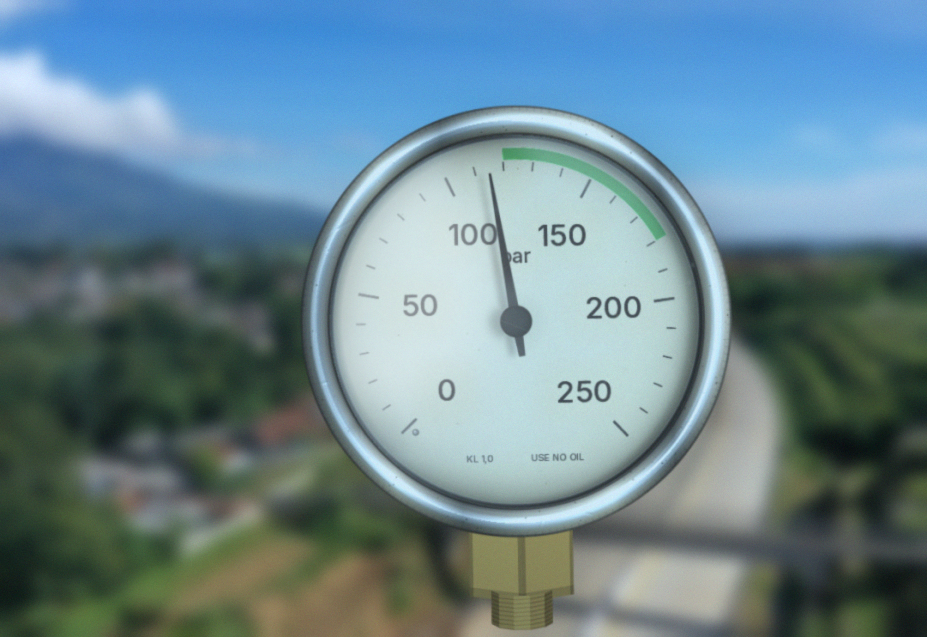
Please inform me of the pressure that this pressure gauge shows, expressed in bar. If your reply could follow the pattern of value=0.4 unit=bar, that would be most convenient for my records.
value=115 unit=bar
